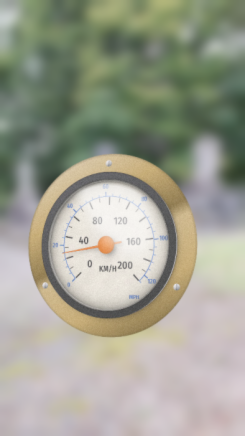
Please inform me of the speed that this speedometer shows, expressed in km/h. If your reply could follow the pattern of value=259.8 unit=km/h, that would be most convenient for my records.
value=25 unit=km/h
